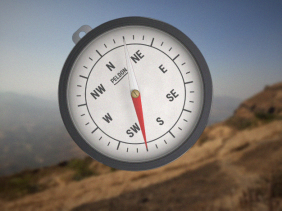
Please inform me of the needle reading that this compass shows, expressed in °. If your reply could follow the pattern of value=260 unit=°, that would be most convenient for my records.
value=210 unit=°
